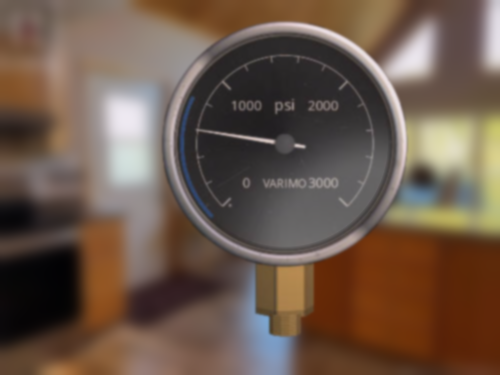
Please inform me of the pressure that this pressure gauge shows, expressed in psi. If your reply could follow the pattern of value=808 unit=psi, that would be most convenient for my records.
value=600 unit=psi
